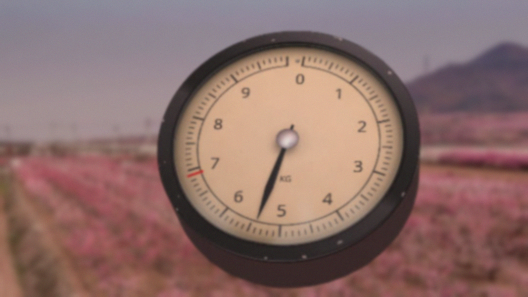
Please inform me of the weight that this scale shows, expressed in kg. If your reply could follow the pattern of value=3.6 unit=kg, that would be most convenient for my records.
value=5.4 unit=kg
